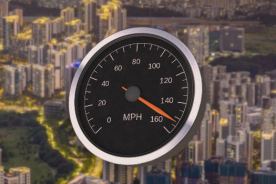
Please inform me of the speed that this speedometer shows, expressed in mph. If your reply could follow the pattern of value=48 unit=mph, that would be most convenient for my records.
value=152.5 unit=mph
